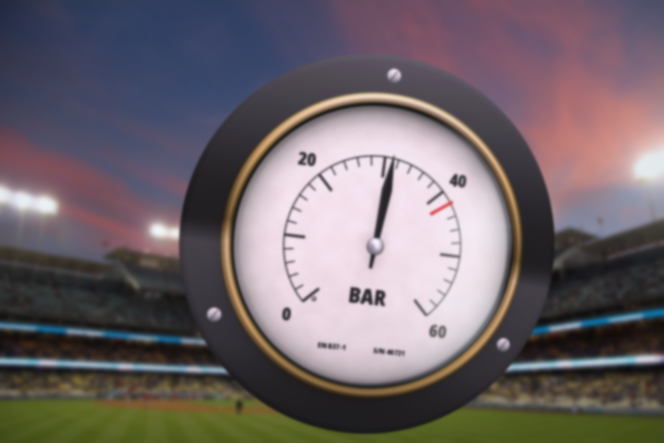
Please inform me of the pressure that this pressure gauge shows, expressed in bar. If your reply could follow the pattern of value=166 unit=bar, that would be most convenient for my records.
value=31 unit=bar
